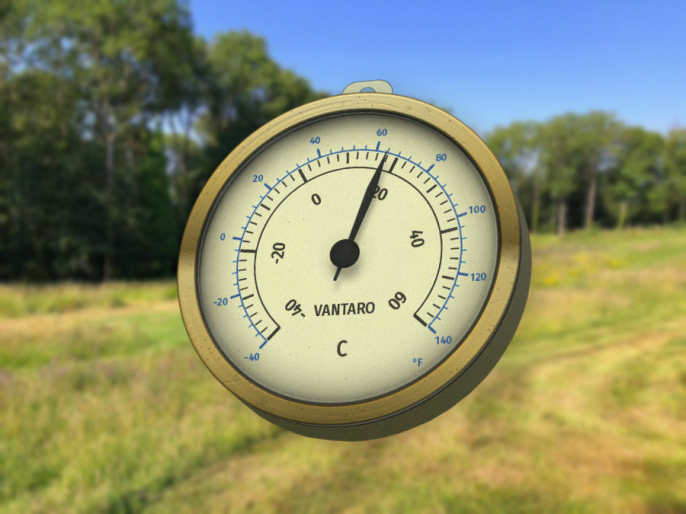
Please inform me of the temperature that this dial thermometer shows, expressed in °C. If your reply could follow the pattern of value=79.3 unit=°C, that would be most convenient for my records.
value=18 unit=°C
